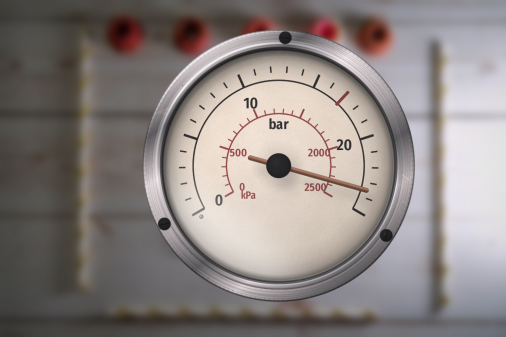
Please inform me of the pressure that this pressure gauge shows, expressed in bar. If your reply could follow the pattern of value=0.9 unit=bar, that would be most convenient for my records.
value=23.5 unit=bar
